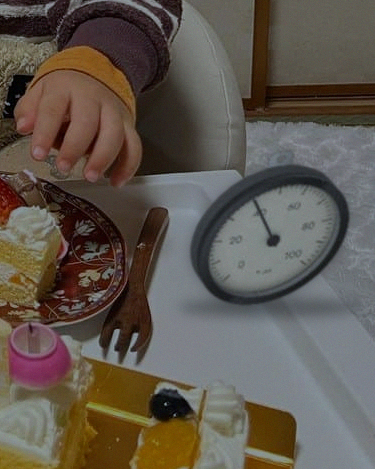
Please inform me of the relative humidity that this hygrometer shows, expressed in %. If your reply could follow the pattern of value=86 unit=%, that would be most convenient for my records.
value=40 unit=%
